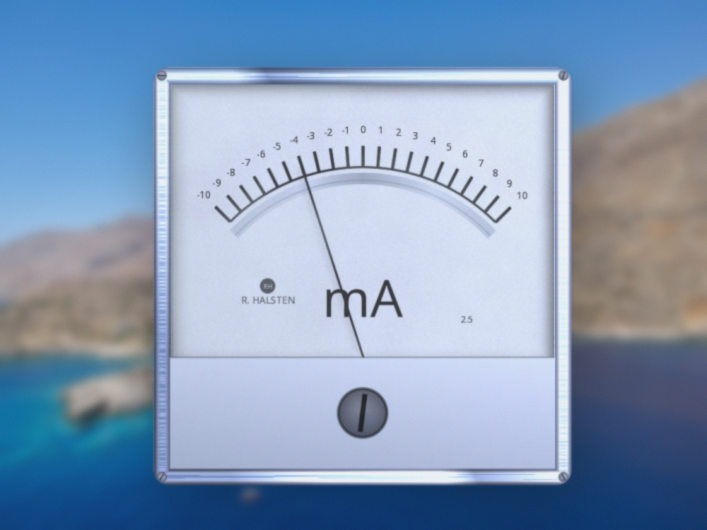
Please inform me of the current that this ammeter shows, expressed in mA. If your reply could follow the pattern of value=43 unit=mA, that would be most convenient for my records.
value=-4 unit=mA
